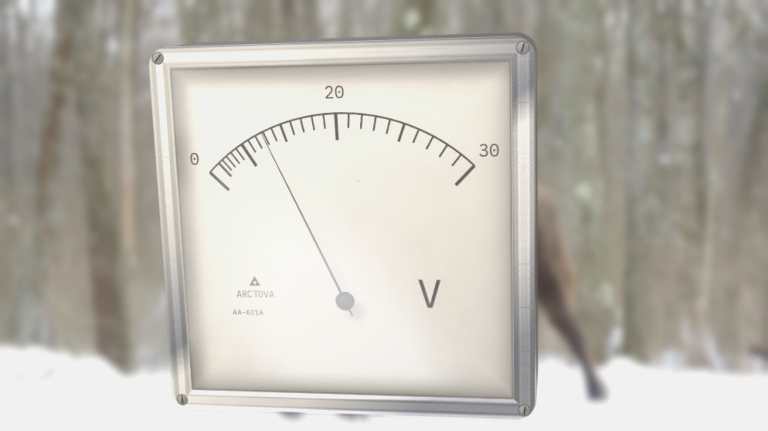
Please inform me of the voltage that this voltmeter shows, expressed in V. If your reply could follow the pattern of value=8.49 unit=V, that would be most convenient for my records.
value=13 unit=V
